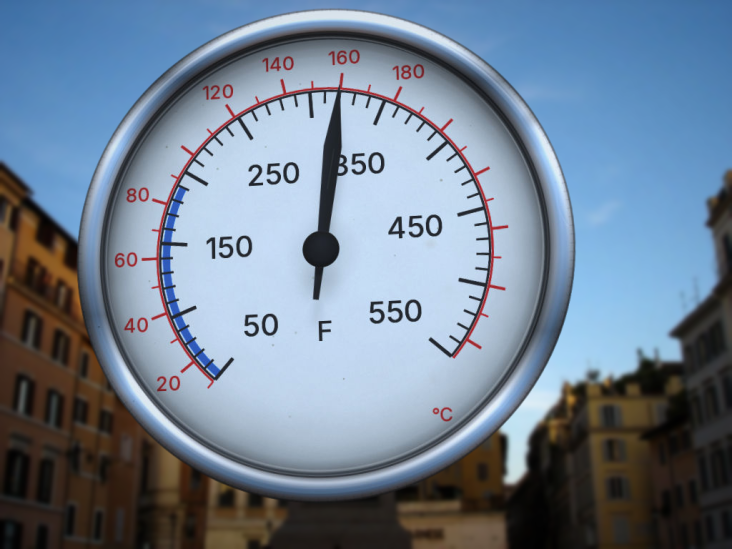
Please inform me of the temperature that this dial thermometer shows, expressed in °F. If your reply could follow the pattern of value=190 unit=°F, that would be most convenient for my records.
value=320 unit=°F
